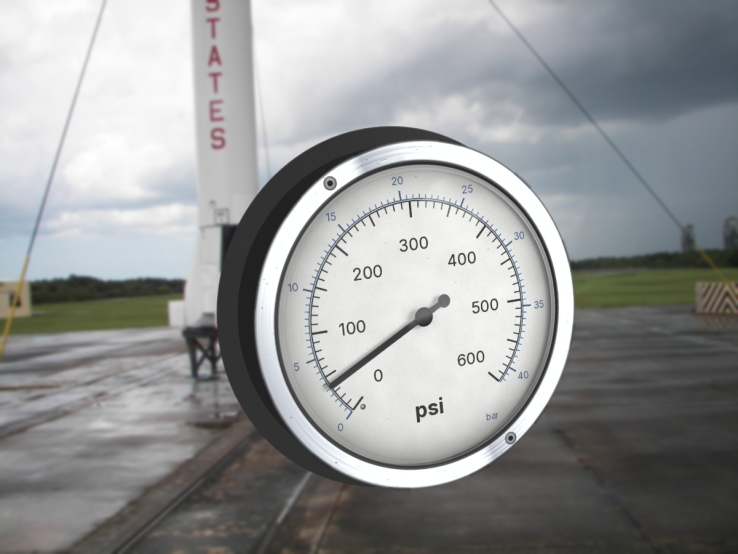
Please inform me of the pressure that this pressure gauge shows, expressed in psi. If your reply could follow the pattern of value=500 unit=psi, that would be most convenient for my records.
value=40 unit=psi
